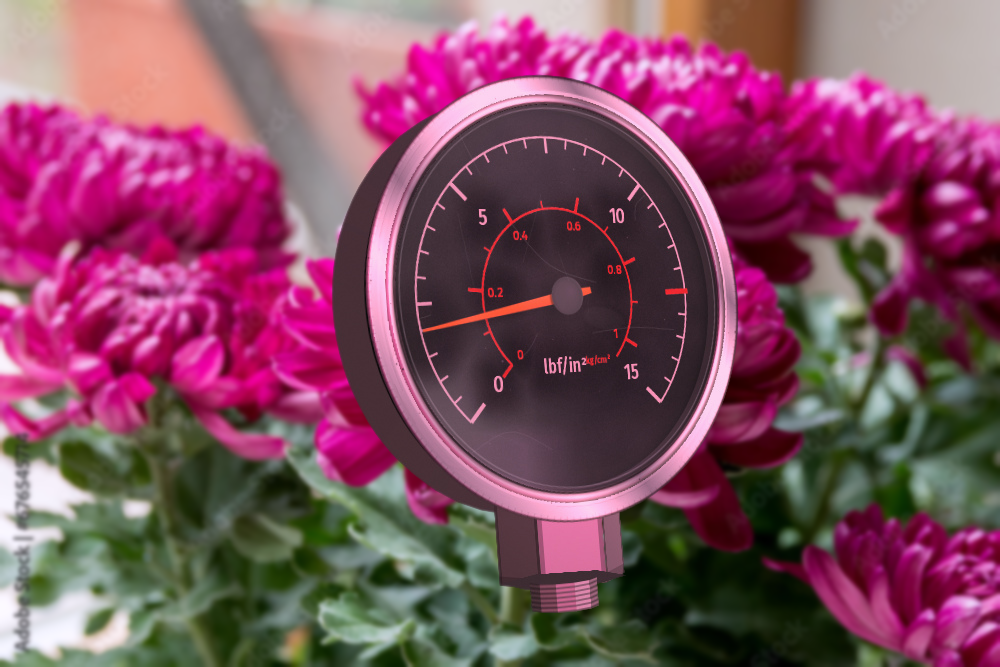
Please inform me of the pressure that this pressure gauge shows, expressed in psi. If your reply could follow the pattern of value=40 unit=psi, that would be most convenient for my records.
value=2 unit=psi
